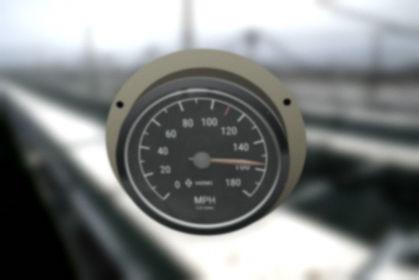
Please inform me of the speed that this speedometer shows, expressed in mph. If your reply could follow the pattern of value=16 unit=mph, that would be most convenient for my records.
value=155 unit=mph
